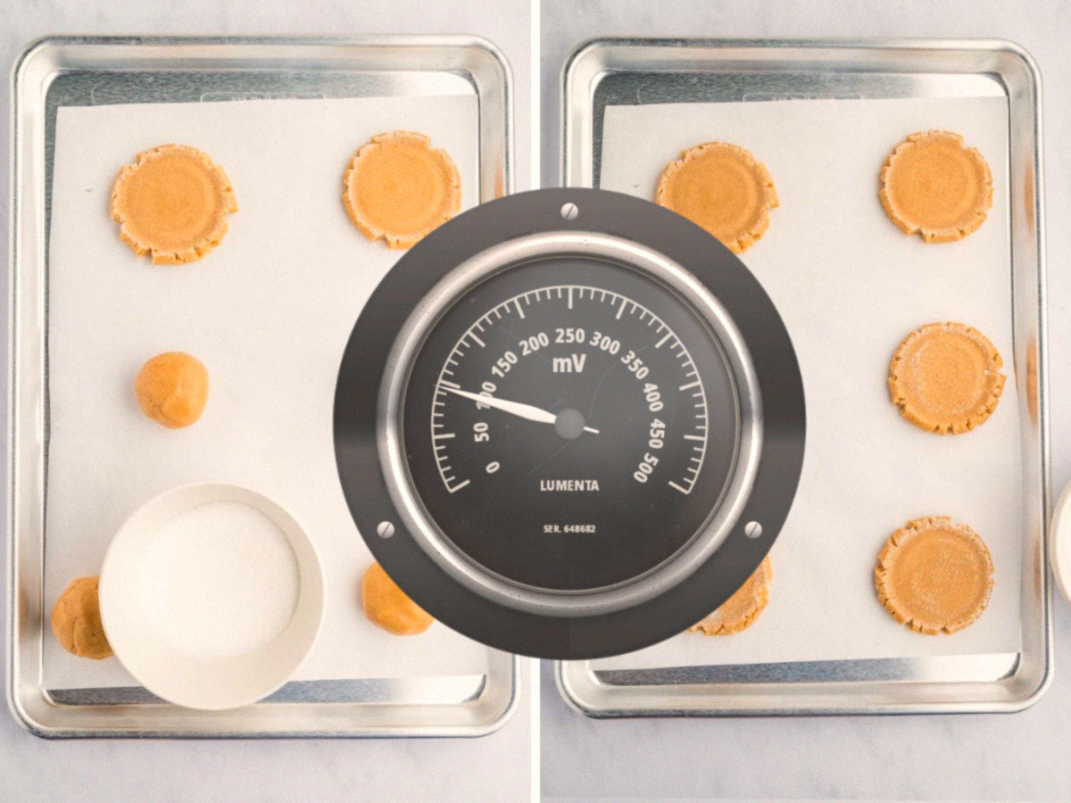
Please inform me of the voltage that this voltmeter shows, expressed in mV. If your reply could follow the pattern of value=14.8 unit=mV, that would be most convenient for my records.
value=95 unit=mV
